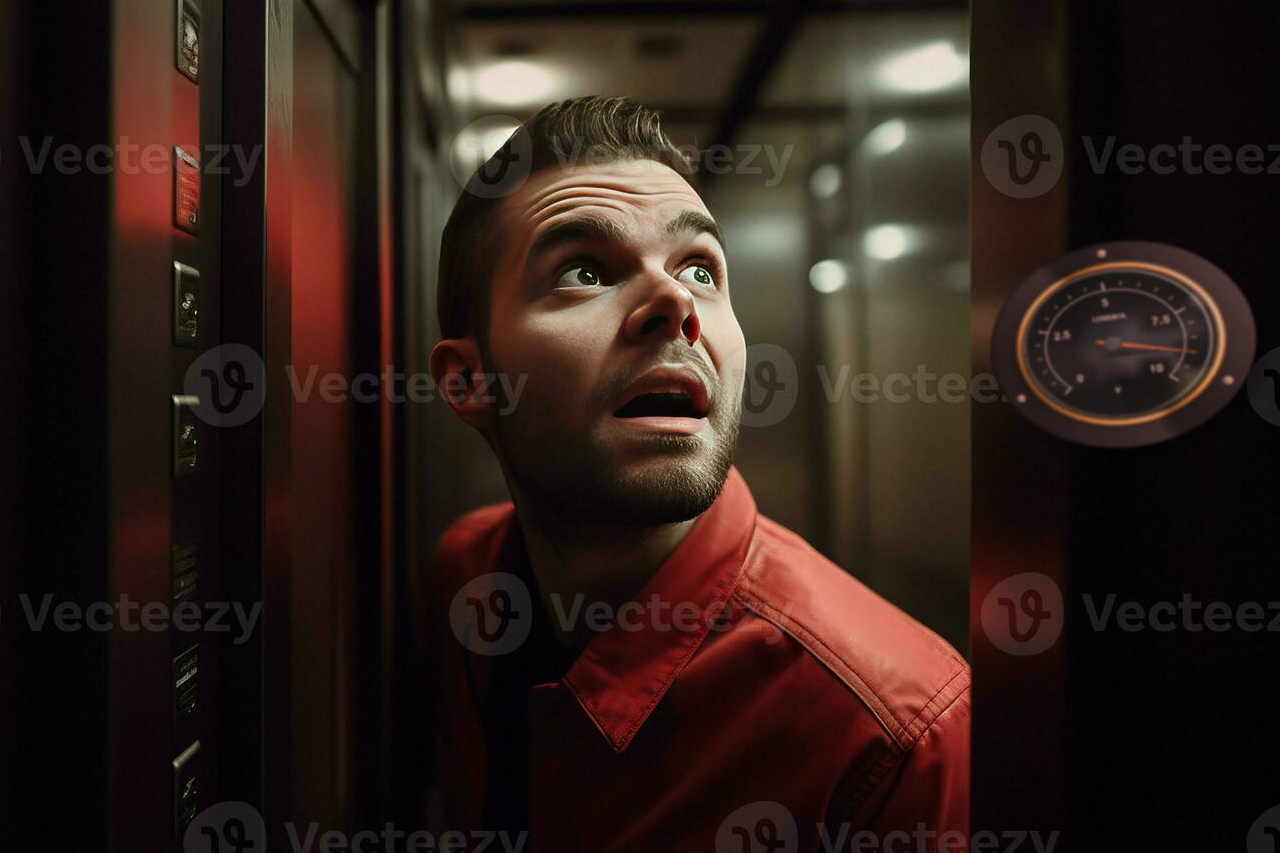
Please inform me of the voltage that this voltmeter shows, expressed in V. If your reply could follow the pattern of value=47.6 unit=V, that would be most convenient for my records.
value=9 unit=V
